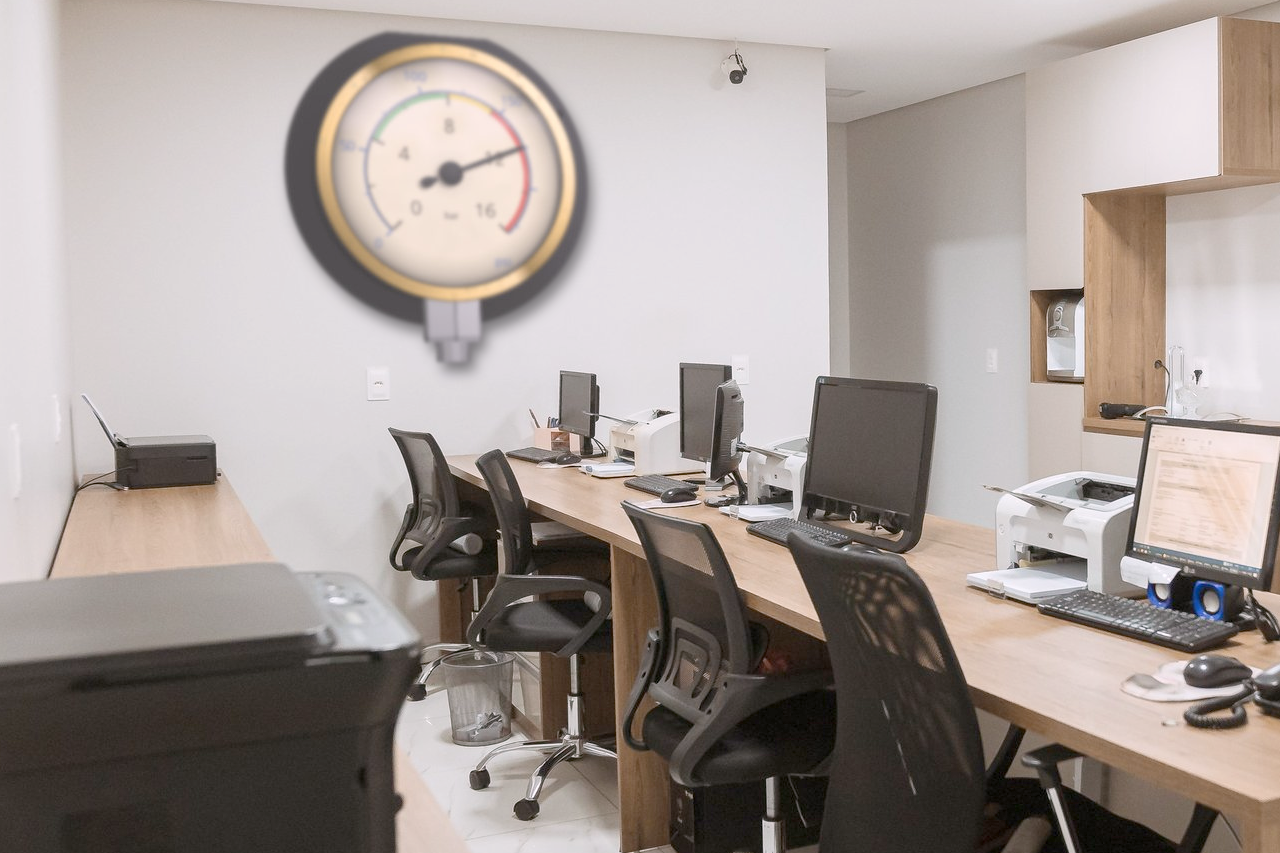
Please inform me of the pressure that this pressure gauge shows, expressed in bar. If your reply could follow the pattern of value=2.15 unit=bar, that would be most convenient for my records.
value=12 unit=bar
